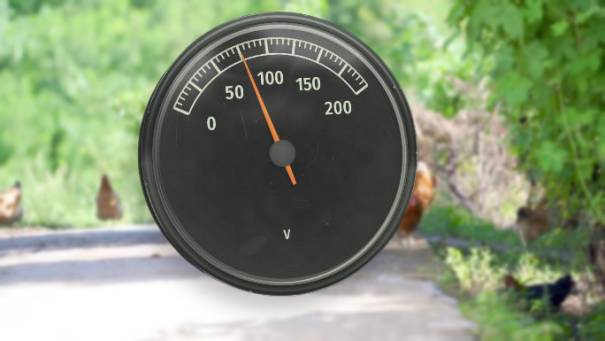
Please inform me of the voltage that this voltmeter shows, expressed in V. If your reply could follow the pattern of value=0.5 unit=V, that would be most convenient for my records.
value=75 unit=V
